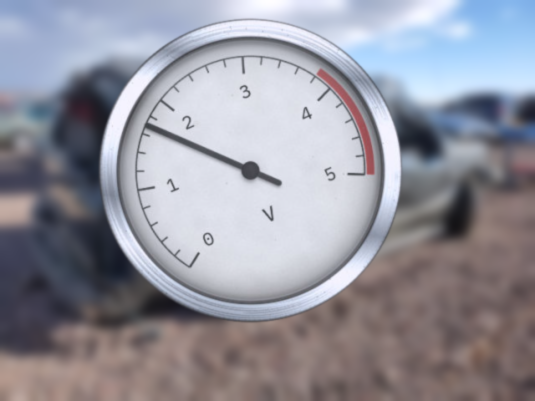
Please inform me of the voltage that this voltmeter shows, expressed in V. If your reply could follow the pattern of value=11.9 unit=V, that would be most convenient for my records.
value=1.7 unit=V
